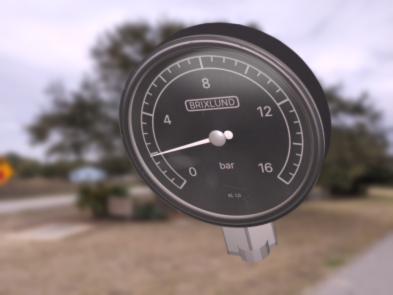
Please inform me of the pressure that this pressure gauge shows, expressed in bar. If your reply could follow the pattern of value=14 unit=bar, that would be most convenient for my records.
value=2 unit=bar
